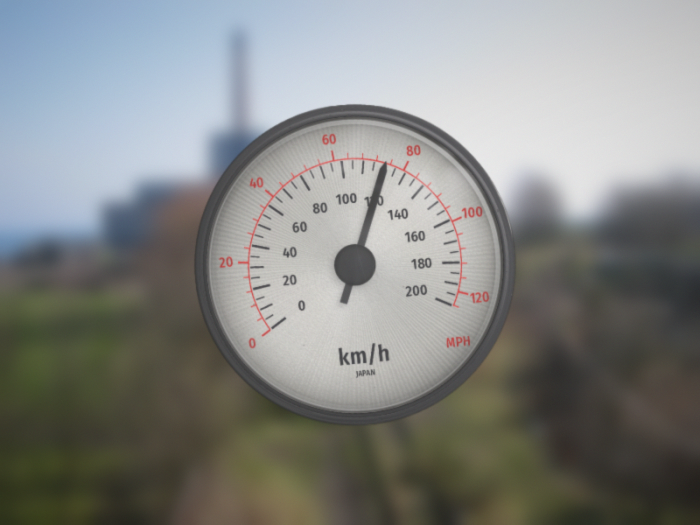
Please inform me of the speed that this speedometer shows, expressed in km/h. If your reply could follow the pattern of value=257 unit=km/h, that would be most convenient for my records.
value=120 unit=km/h
